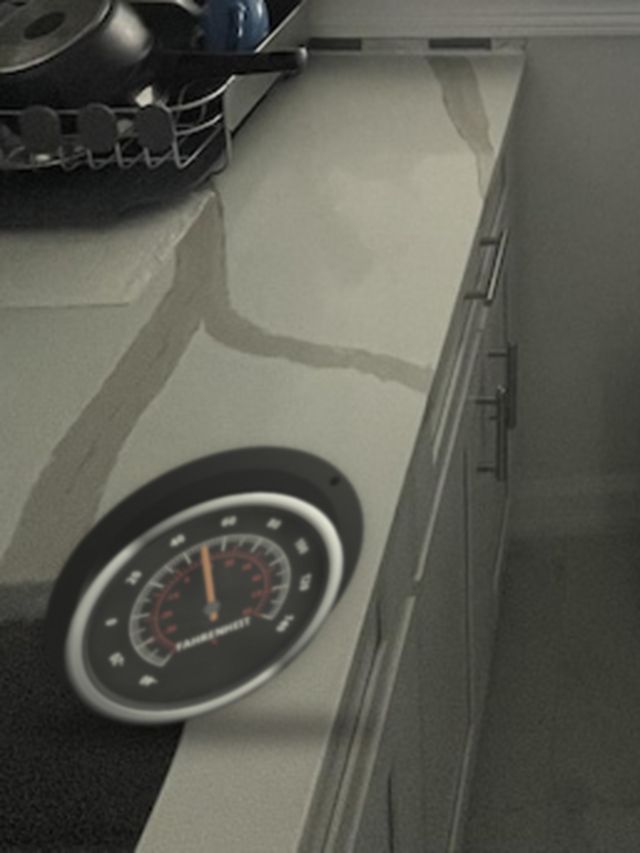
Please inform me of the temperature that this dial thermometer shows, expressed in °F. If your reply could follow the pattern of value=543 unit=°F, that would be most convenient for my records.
value=50 unit=°F
